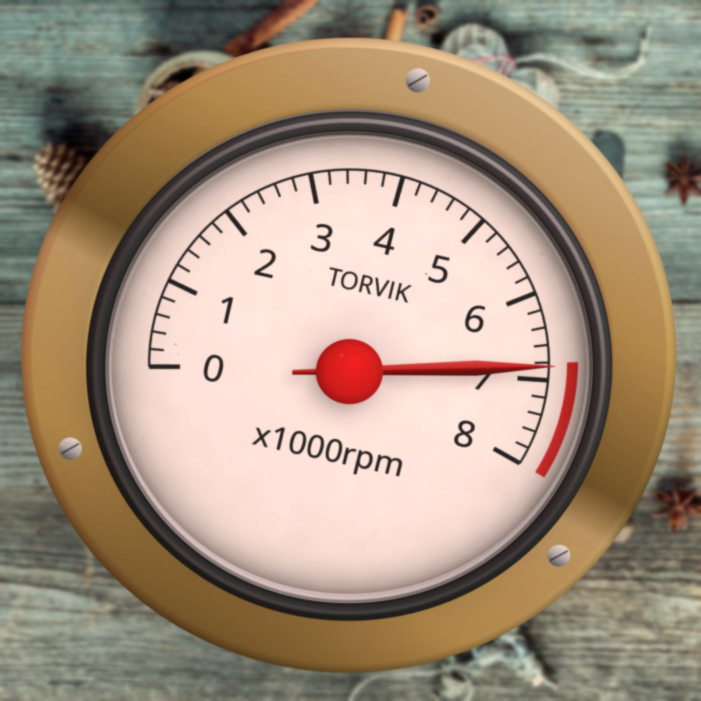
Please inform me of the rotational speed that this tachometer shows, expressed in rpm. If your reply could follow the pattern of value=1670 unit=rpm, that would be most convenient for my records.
value=6800 unit=rpm
